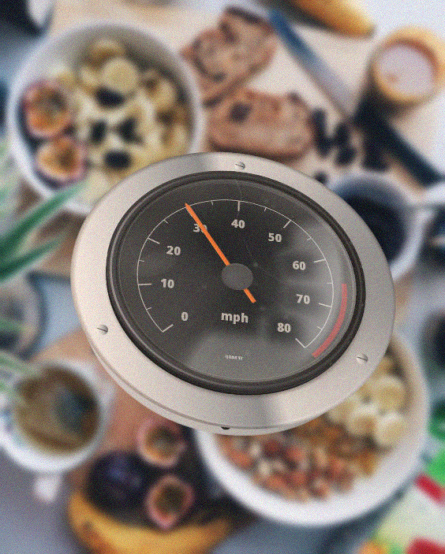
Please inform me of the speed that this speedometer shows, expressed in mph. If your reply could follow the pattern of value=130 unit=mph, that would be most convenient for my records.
value=30 unit=mph
